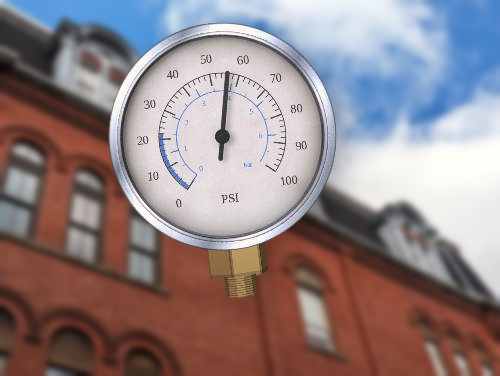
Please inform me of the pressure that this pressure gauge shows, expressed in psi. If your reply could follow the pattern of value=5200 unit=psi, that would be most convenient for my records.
value=56 unit=psi
